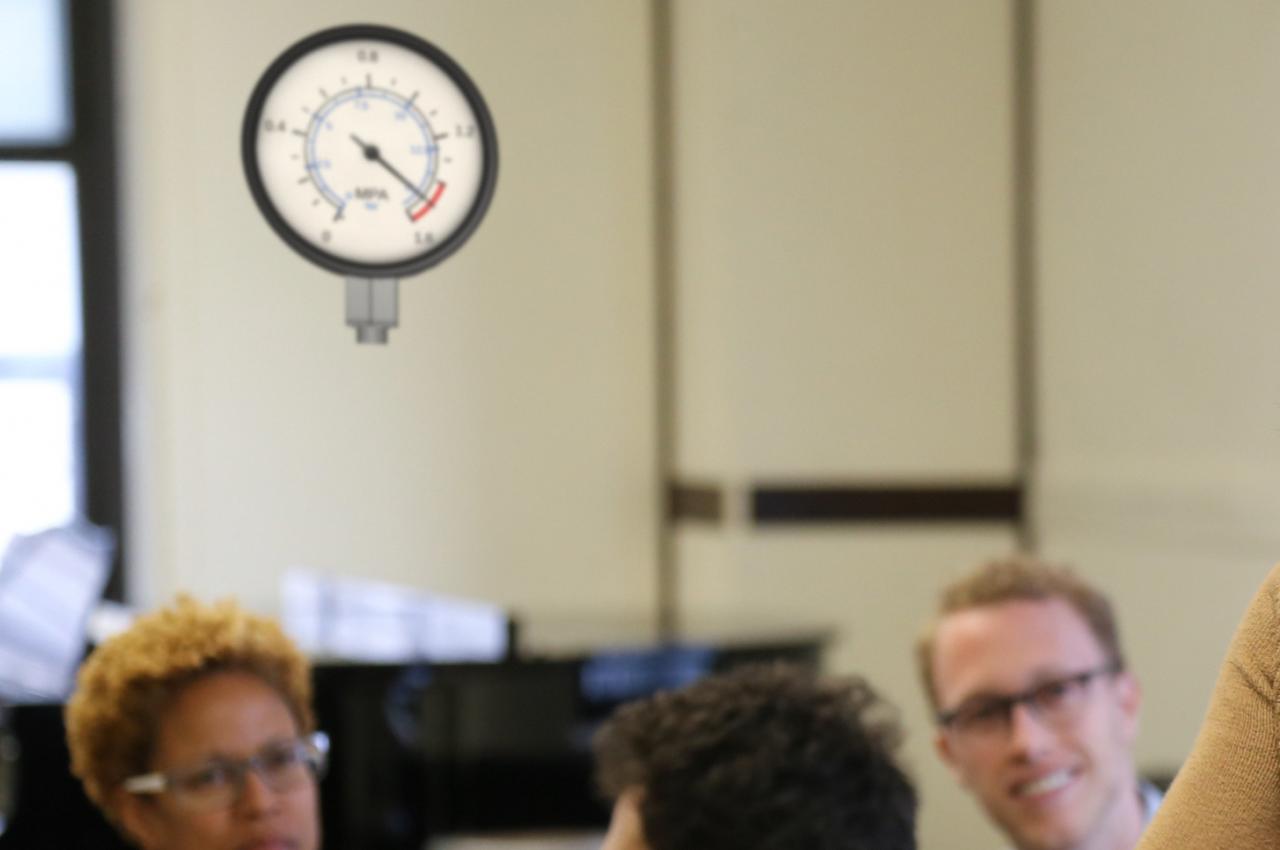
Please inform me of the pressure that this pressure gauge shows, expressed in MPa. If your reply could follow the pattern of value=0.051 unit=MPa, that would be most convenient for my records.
value=1.5 unit=MPa
